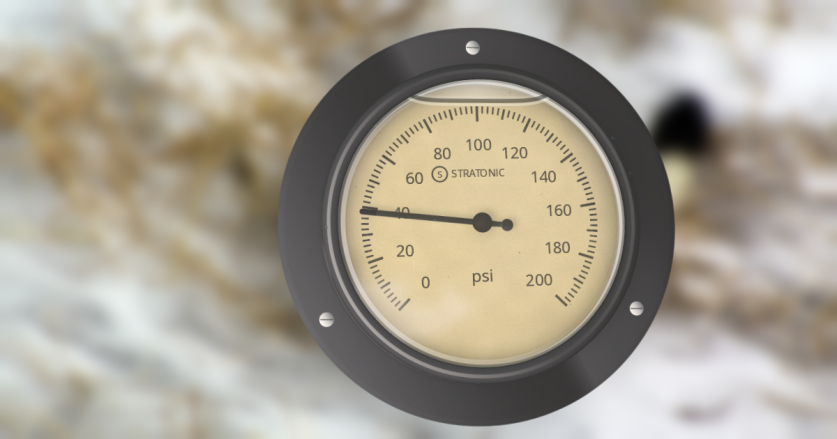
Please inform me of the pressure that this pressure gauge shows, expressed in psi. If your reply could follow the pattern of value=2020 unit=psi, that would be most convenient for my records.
value=38 unit=psi
